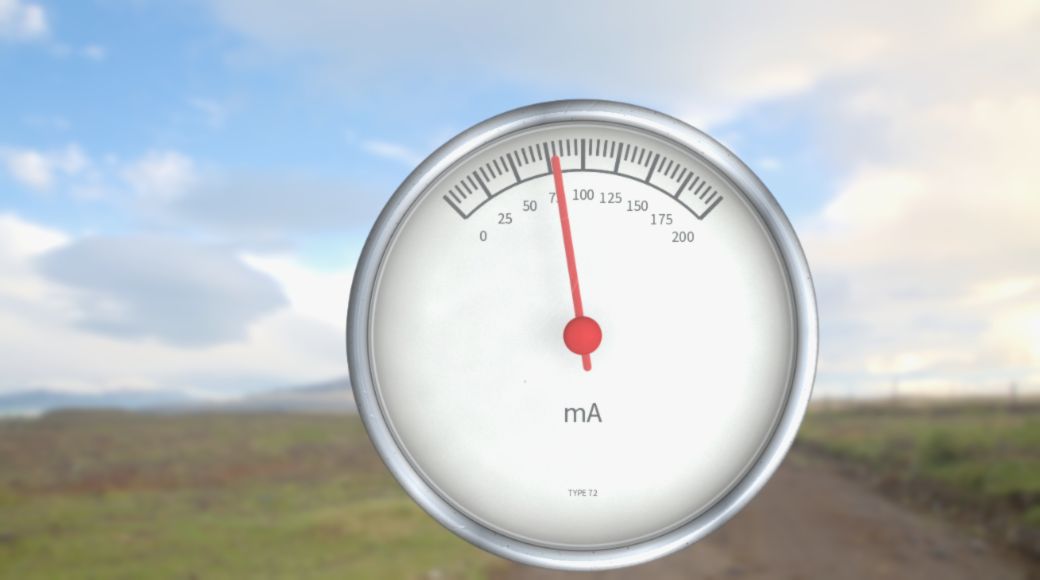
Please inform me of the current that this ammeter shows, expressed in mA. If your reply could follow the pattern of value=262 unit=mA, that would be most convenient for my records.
value=80 unit=mA
